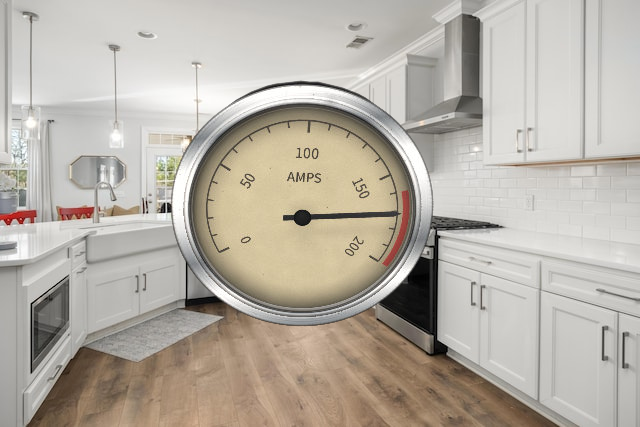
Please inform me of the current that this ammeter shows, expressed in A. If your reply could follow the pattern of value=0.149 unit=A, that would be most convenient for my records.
value=170 unit=A
